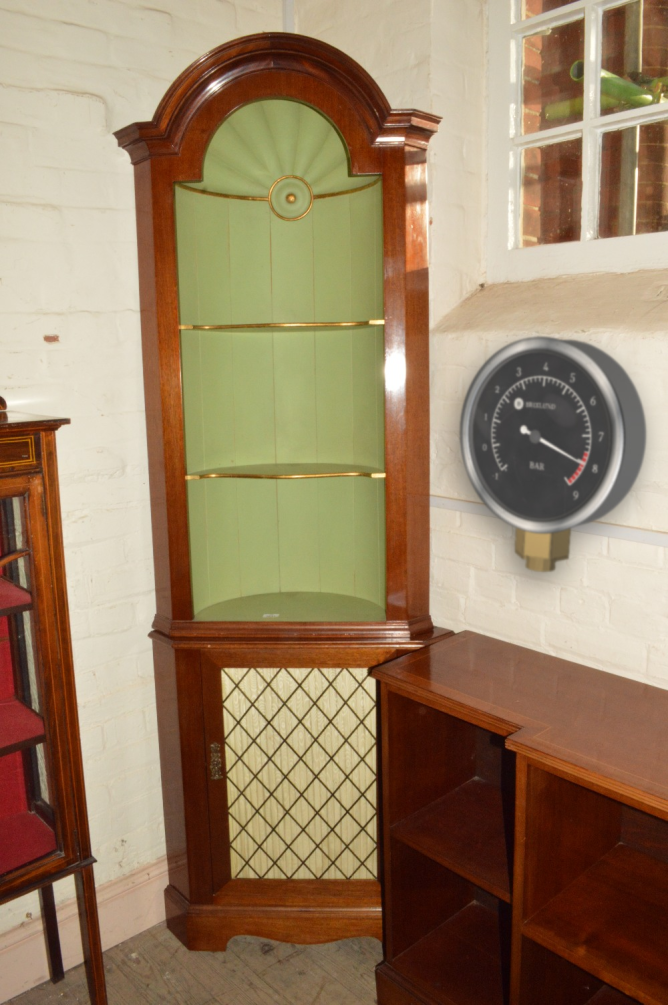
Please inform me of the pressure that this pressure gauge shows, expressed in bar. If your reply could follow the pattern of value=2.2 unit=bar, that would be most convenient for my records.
value=8 unit=bar
